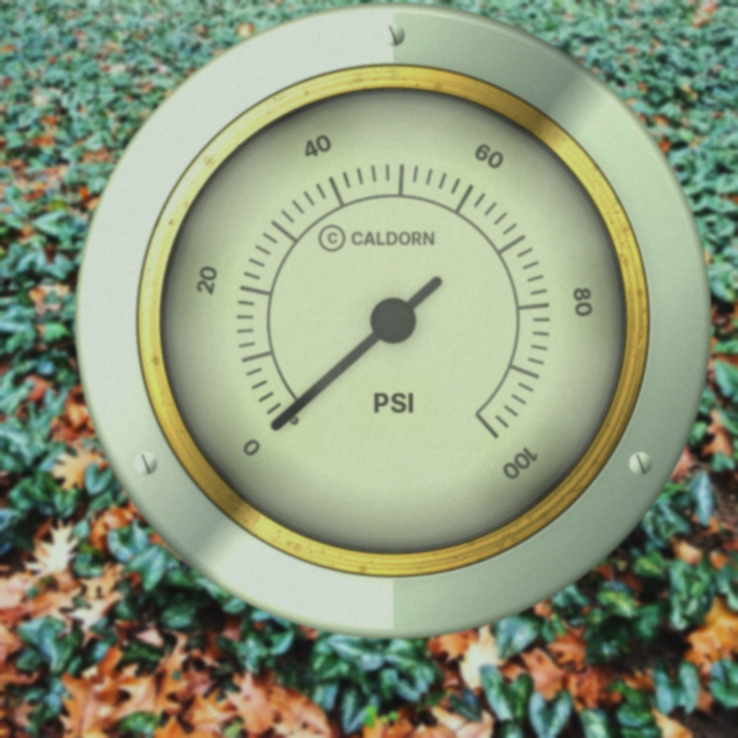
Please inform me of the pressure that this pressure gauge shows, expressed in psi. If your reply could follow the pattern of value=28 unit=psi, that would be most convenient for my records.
value=0 unit=psi
